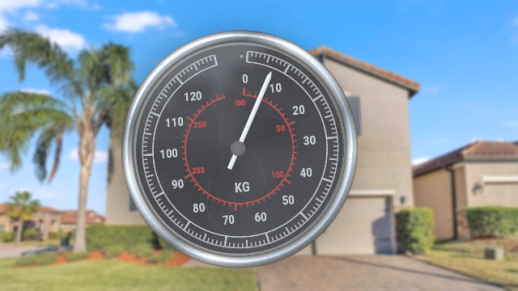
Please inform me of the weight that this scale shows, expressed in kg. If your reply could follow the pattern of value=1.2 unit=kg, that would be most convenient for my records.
value=7 unit=kg
